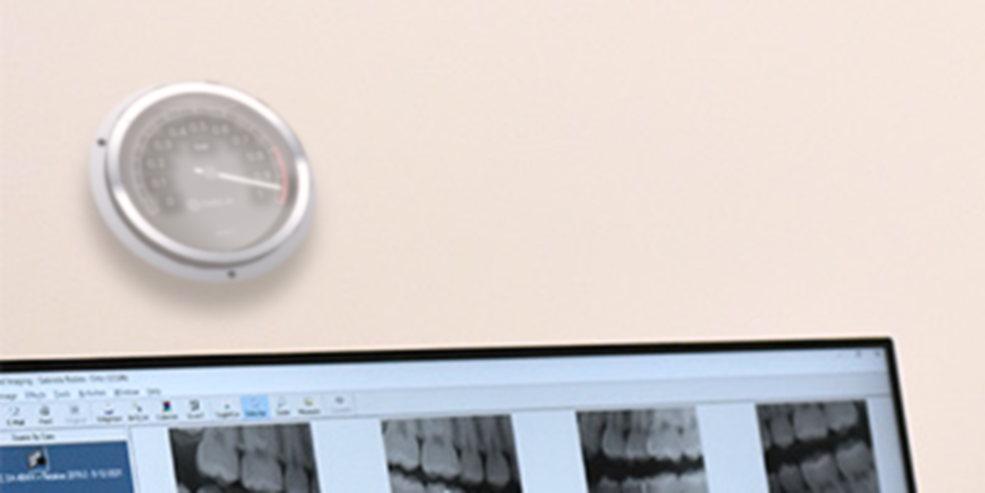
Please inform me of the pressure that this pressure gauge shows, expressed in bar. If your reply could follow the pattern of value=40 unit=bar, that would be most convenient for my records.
value=0.95 unit=bar
